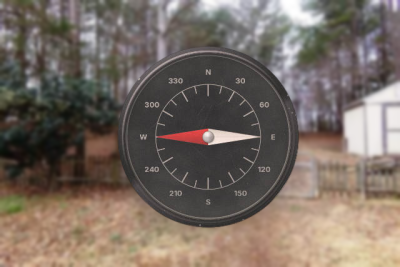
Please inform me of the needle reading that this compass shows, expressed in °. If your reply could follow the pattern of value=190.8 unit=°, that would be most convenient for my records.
value=270 unit=°
